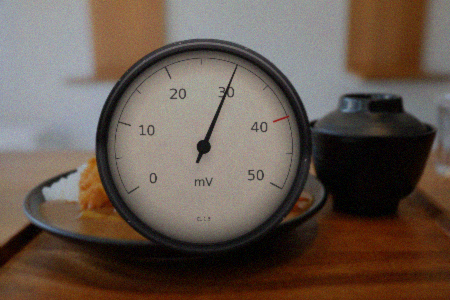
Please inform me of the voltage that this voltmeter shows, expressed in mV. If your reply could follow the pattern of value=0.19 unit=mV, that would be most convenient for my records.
value=30 unit=mV
